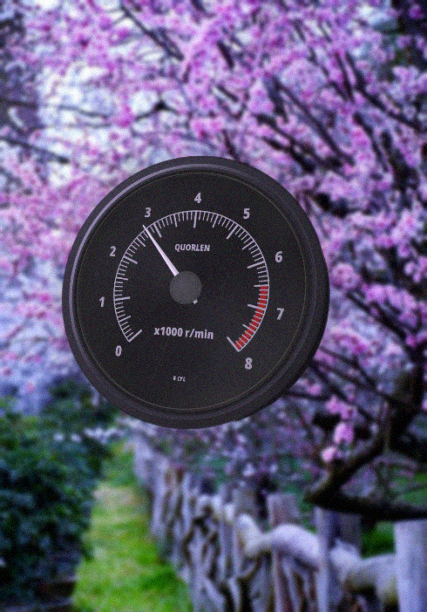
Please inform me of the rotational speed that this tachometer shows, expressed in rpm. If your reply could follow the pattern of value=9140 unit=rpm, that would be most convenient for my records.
value=2800 unit=rpm
